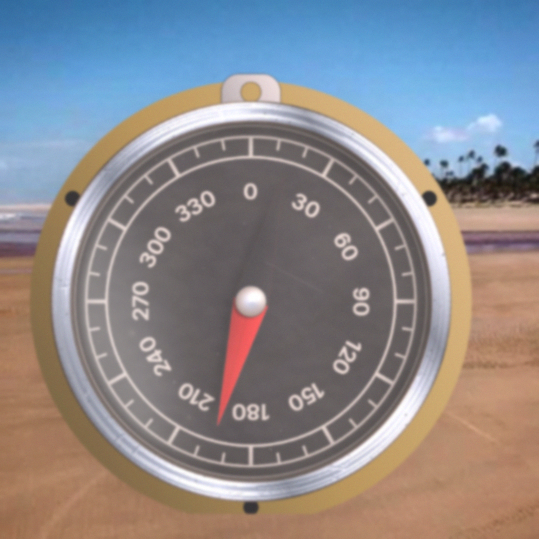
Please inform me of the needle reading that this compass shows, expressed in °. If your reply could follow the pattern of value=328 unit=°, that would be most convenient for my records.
value=195 unit=°
